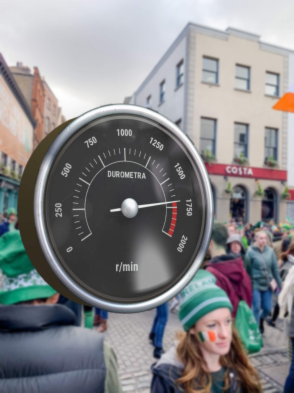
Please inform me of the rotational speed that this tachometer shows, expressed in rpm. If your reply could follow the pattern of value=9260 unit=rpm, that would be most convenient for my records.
value=1700 unit=rpm
